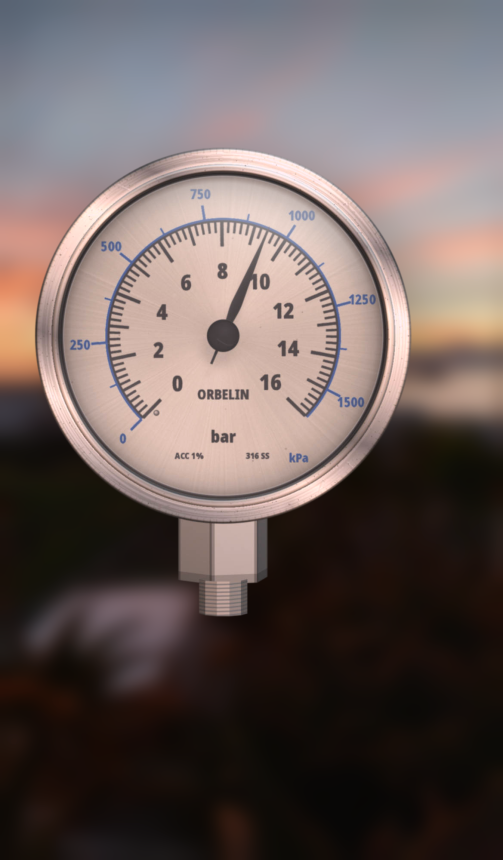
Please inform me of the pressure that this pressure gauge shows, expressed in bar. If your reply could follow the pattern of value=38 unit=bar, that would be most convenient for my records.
value=9.4 unit=bar
